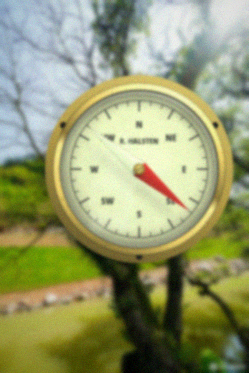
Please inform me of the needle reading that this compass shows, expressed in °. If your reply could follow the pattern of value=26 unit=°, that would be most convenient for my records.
value=130 unit=°
